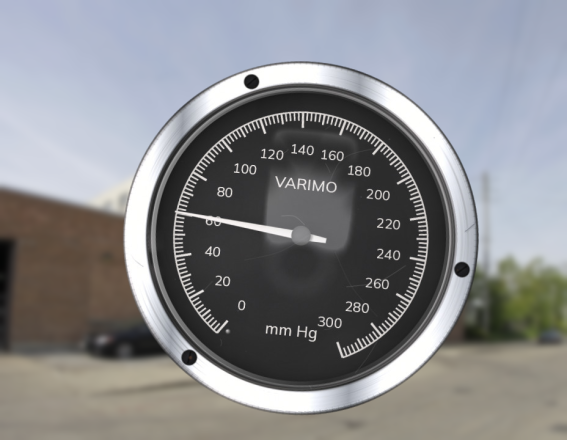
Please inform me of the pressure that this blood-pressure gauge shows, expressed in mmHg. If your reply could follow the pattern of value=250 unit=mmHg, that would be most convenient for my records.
value=60 unit=mmHg
